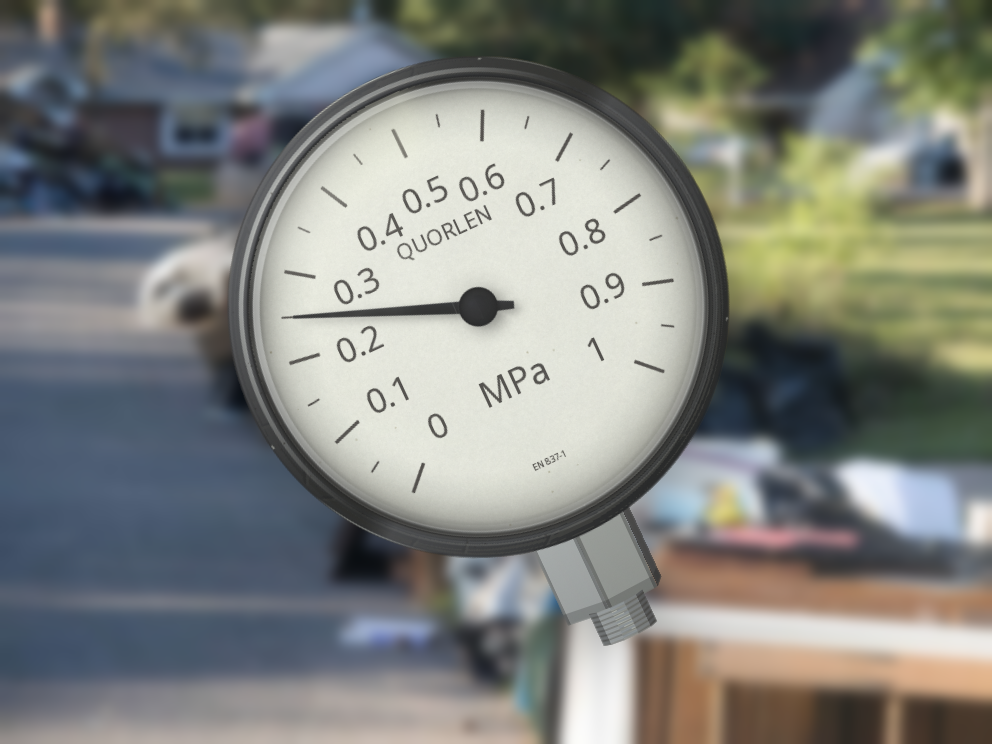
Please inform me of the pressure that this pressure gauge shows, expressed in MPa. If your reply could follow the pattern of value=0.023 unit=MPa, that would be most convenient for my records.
value=0.25 unit=MPa
